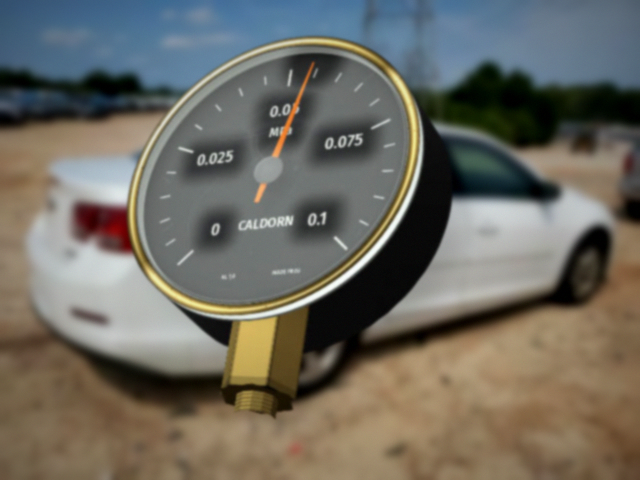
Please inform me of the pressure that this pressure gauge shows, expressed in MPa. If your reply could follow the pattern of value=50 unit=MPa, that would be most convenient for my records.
value=0.055 unit=MPa
